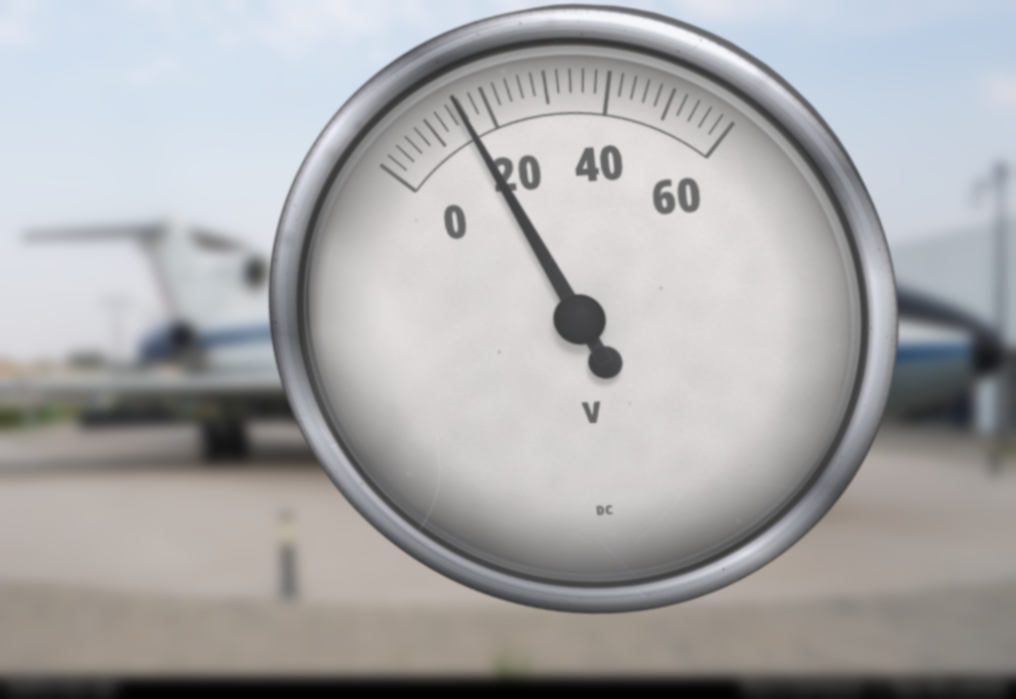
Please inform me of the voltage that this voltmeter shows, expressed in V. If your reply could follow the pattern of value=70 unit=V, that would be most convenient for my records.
value=16 unit=V
